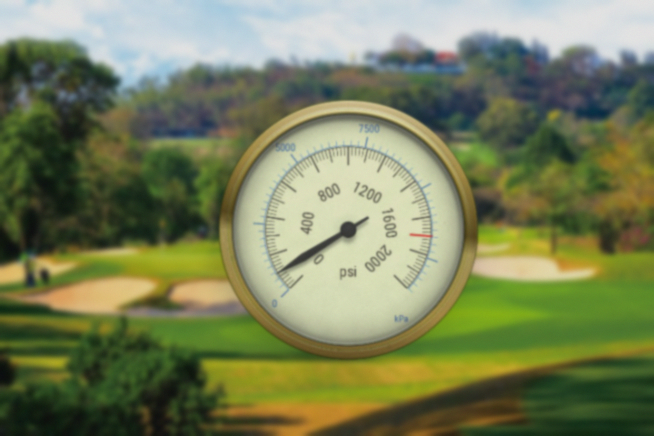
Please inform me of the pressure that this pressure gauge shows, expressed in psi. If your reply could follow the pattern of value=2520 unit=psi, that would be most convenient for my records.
value=100 unit=psi
